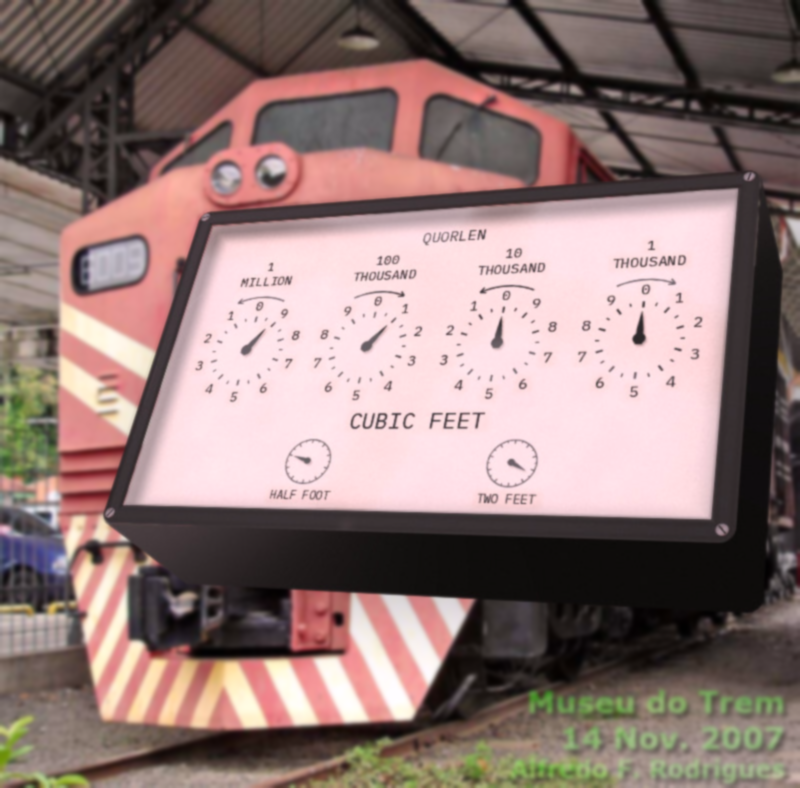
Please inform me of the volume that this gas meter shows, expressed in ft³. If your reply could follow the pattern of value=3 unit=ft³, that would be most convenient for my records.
value=910000 unit=ft³
